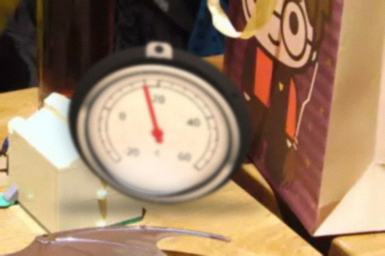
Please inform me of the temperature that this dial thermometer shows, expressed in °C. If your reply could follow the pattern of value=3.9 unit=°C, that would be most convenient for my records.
value=16 unit=°C
